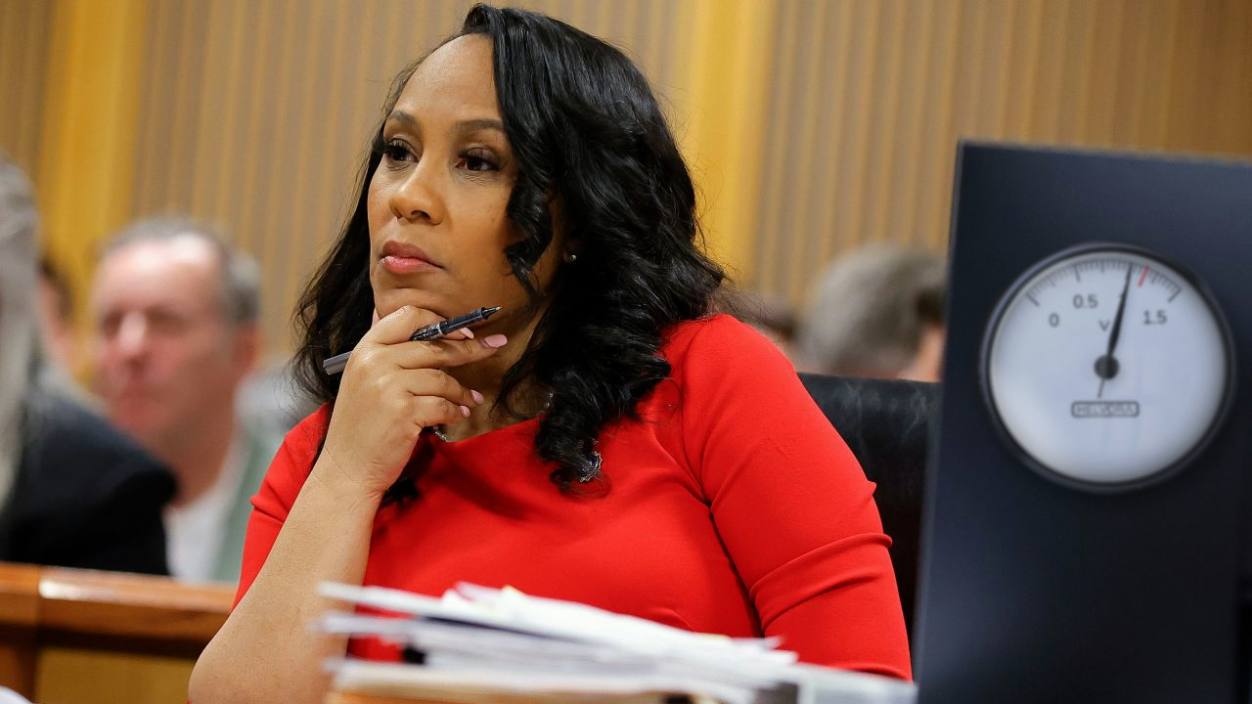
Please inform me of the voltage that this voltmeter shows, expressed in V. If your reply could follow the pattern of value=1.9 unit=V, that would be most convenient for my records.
value=1 unit=V
